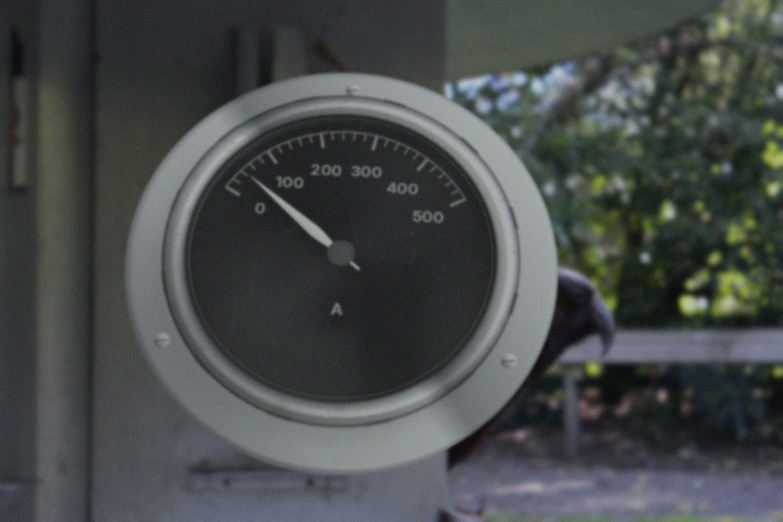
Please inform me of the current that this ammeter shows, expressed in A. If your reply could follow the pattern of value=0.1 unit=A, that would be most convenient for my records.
value=40 unit=A
